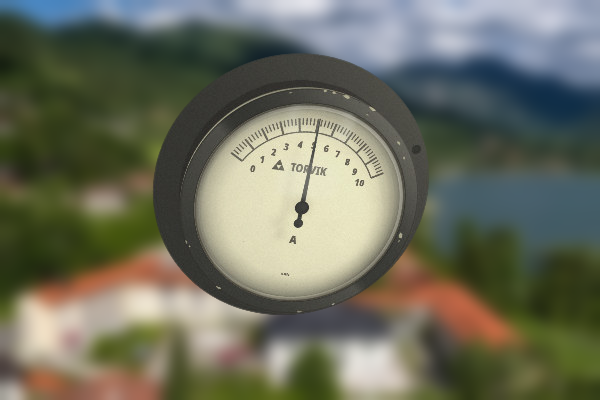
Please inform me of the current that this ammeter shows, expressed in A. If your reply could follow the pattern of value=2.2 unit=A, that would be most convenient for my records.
value=5 unit=A
